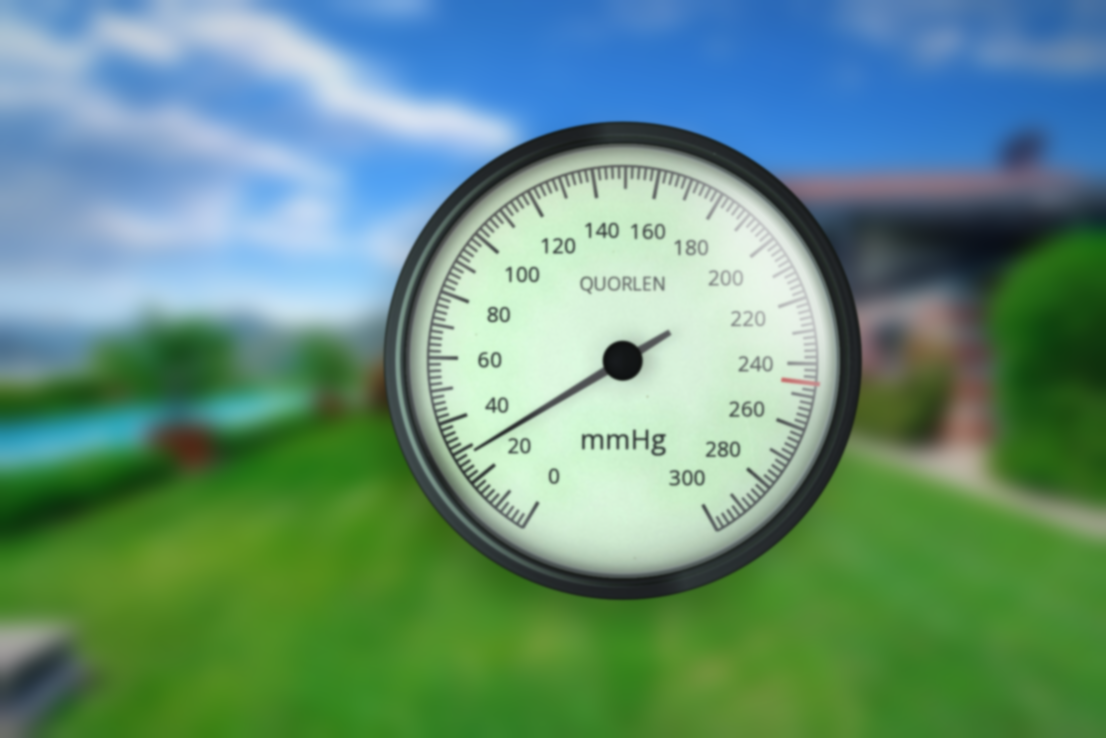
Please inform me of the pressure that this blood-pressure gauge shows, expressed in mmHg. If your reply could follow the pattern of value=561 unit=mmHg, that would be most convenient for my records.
value=28 unit=mmHg
